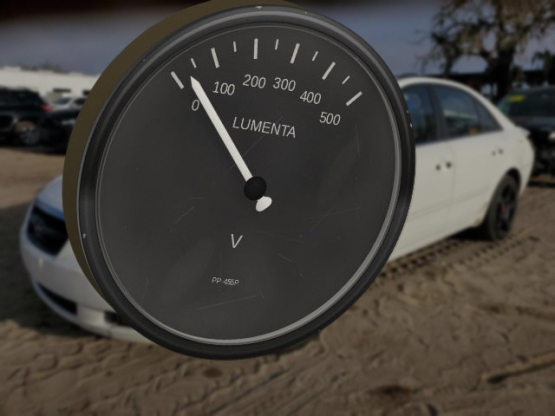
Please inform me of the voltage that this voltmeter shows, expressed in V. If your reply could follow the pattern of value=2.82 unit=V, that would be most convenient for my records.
value=25 unit=V
